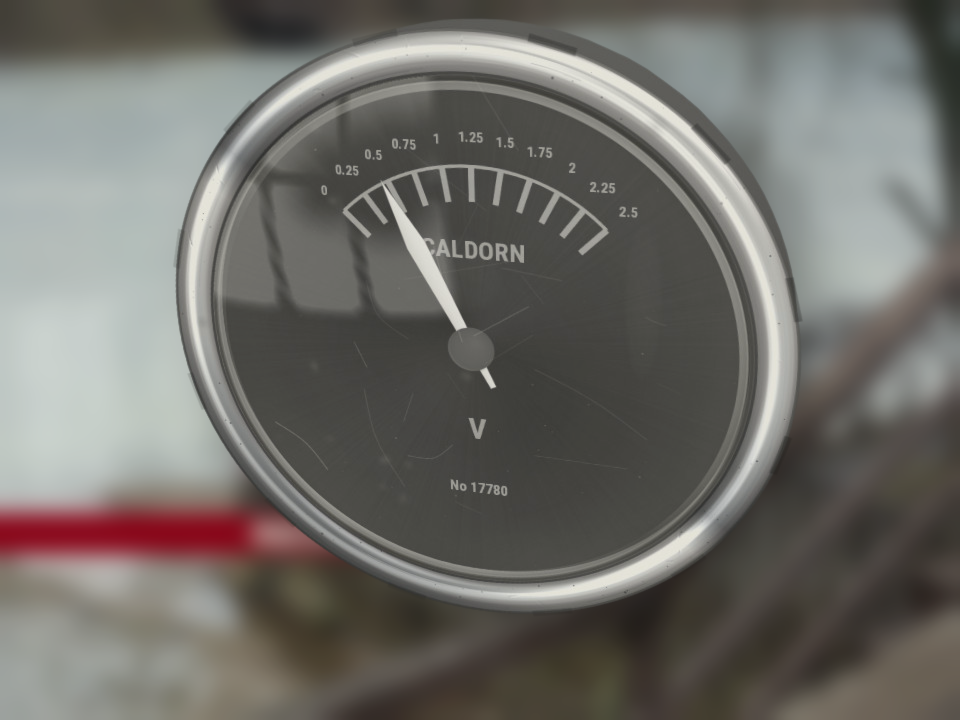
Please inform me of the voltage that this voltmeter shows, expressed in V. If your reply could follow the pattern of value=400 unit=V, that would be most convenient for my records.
value=0.5 unit=V
